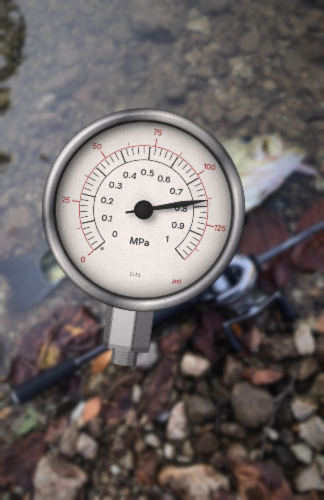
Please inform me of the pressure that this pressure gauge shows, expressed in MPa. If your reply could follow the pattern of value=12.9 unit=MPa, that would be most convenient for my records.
value=0.78 unit=MPa
